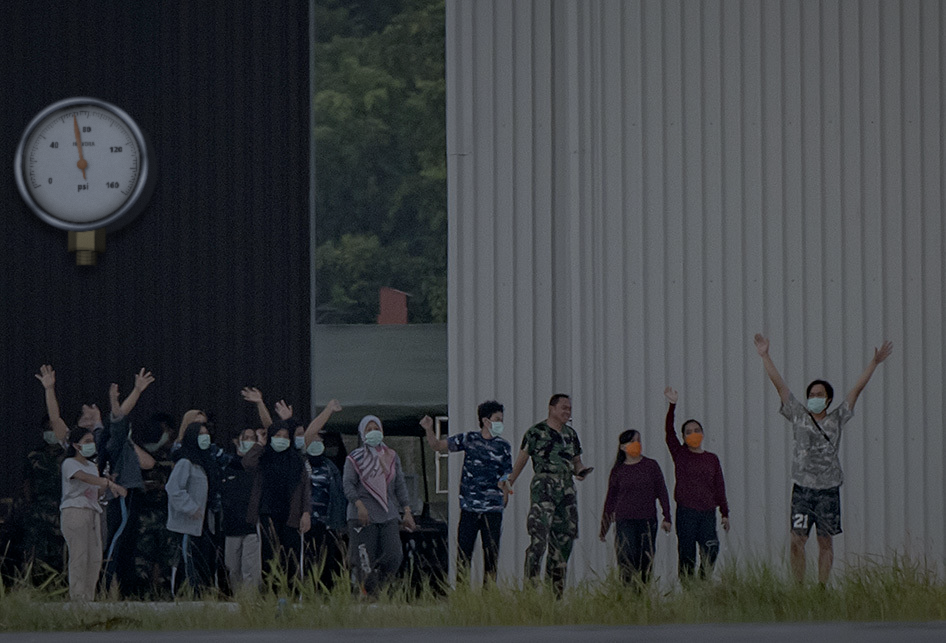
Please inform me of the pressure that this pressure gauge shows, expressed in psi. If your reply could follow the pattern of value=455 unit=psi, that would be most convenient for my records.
value=70 unit=psi
